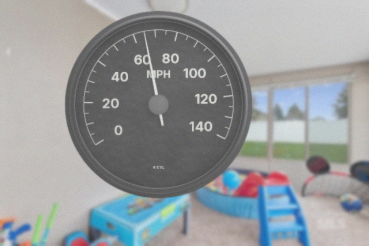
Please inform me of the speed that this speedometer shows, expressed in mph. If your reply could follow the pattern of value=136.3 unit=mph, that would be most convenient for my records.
value=65 unit=mph
